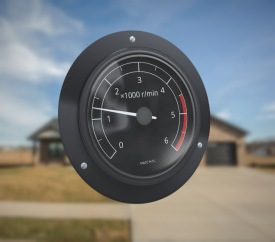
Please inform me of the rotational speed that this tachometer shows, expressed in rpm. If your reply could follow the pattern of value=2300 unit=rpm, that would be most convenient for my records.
value=1250 unit=rpm
